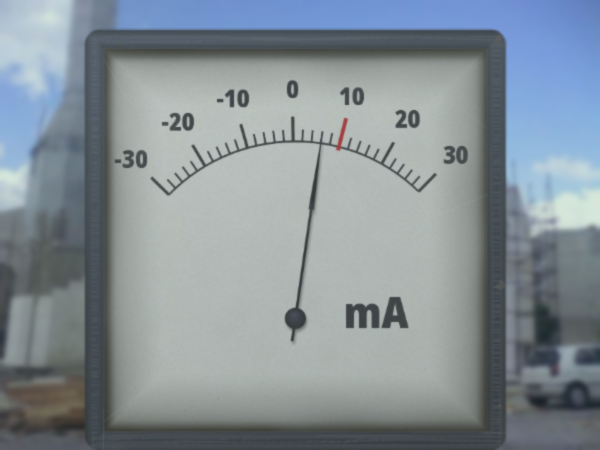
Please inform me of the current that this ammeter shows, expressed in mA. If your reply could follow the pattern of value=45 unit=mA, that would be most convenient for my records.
value=6 unit=mA
